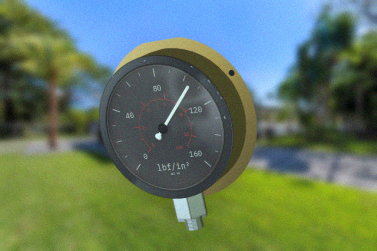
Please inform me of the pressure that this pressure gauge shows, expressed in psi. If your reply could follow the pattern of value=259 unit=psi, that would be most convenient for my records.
value=105 unit=psi
